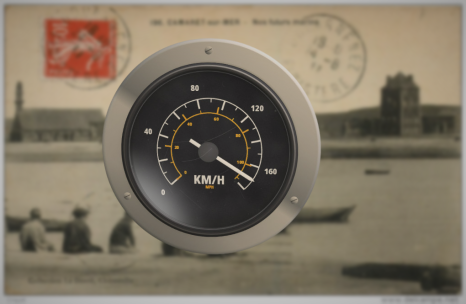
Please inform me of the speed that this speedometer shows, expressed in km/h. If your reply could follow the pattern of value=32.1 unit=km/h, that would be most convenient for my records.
value=170 unit=km/h
